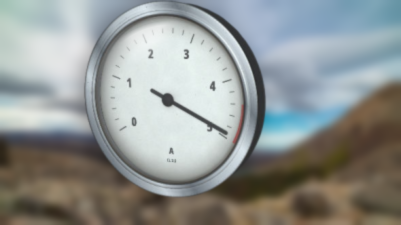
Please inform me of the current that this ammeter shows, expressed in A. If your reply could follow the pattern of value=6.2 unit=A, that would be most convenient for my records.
value=4.9 unit=A
